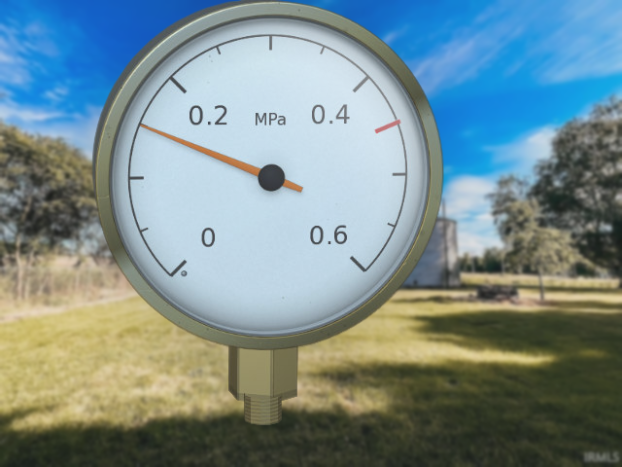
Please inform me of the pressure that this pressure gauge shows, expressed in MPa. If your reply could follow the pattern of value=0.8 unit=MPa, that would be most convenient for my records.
value=0.15 unit=MPa
